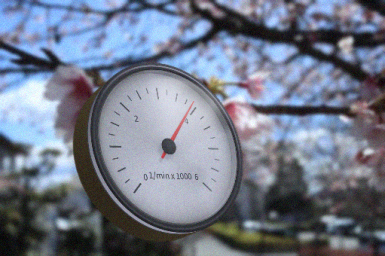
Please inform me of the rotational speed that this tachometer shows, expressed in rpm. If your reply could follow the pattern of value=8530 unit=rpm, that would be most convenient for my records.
value=3875 unit=rpm
